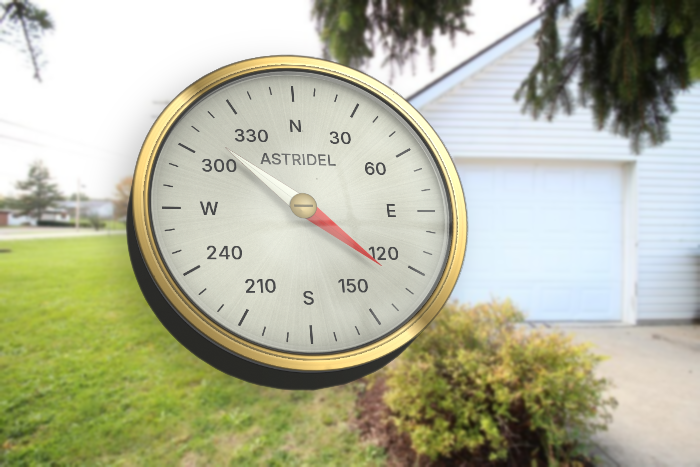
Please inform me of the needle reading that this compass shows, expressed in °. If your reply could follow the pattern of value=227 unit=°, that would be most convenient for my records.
value=130 unit=°
